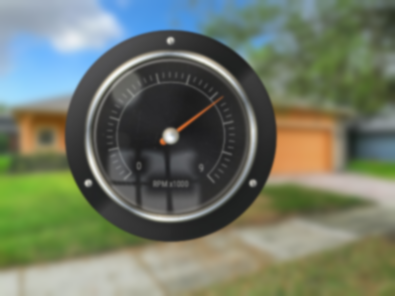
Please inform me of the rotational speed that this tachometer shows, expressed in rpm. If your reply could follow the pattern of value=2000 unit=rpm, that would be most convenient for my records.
value=6200 unit=rpm
